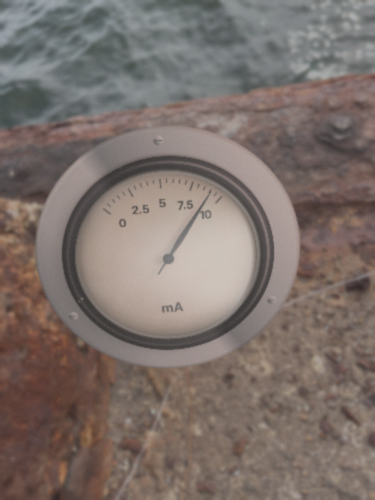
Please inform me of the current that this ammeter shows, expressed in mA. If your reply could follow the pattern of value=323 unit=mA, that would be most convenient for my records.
value=9 unit=mA
